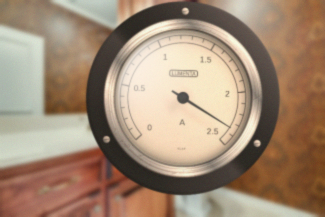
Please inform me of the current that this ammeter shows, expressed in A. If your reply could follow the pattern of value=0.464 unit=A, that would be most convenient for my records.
value=2.35 unit=A
